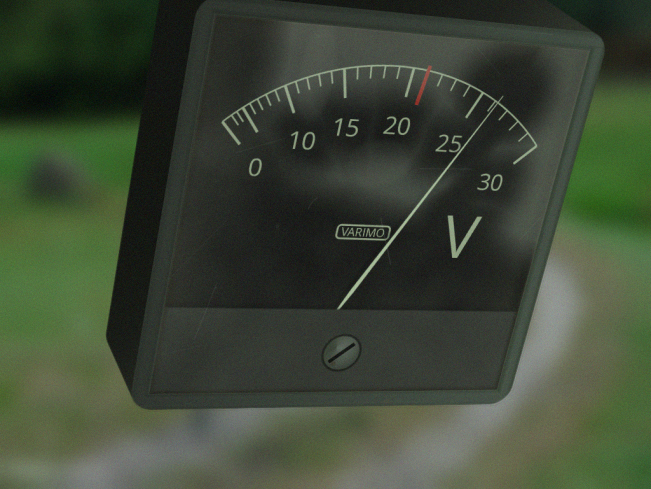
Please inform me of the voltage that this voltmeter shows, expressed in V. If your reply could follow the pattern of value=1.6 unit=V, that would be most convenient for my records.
value=26 unit=V
